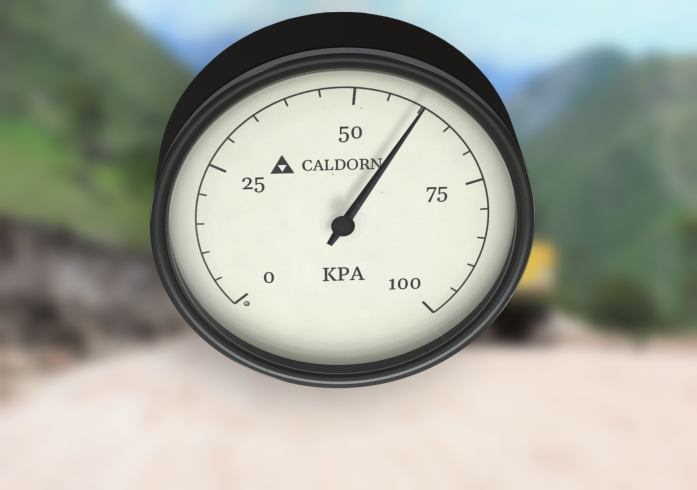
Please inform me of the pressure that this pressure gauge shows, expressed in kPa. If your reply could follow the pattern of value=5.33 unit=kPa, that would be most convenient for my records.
value=60 unit=kPa
